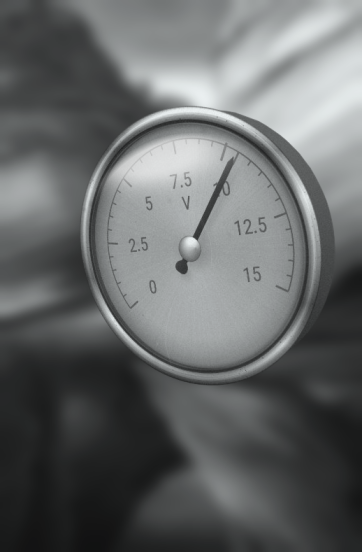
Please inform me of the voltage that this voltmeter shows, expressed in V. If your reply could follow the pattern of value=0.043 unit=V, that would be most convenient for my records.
value=10 unit=V
